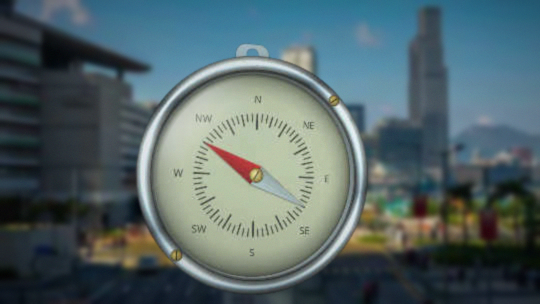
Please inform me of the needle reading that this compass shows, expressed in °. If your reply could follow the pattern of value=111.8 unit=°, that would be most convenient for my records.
value=300 unit=°
